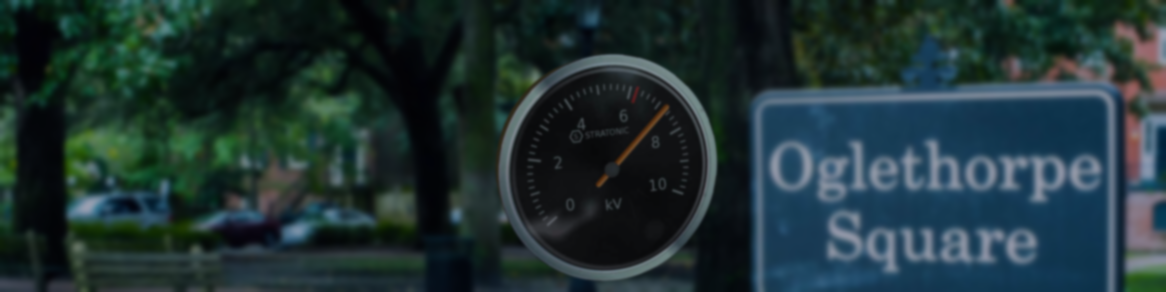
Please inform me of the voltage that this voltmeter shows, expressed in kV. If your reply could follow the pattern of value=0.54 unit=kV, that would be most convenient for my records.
value=7.2 unit=kV
